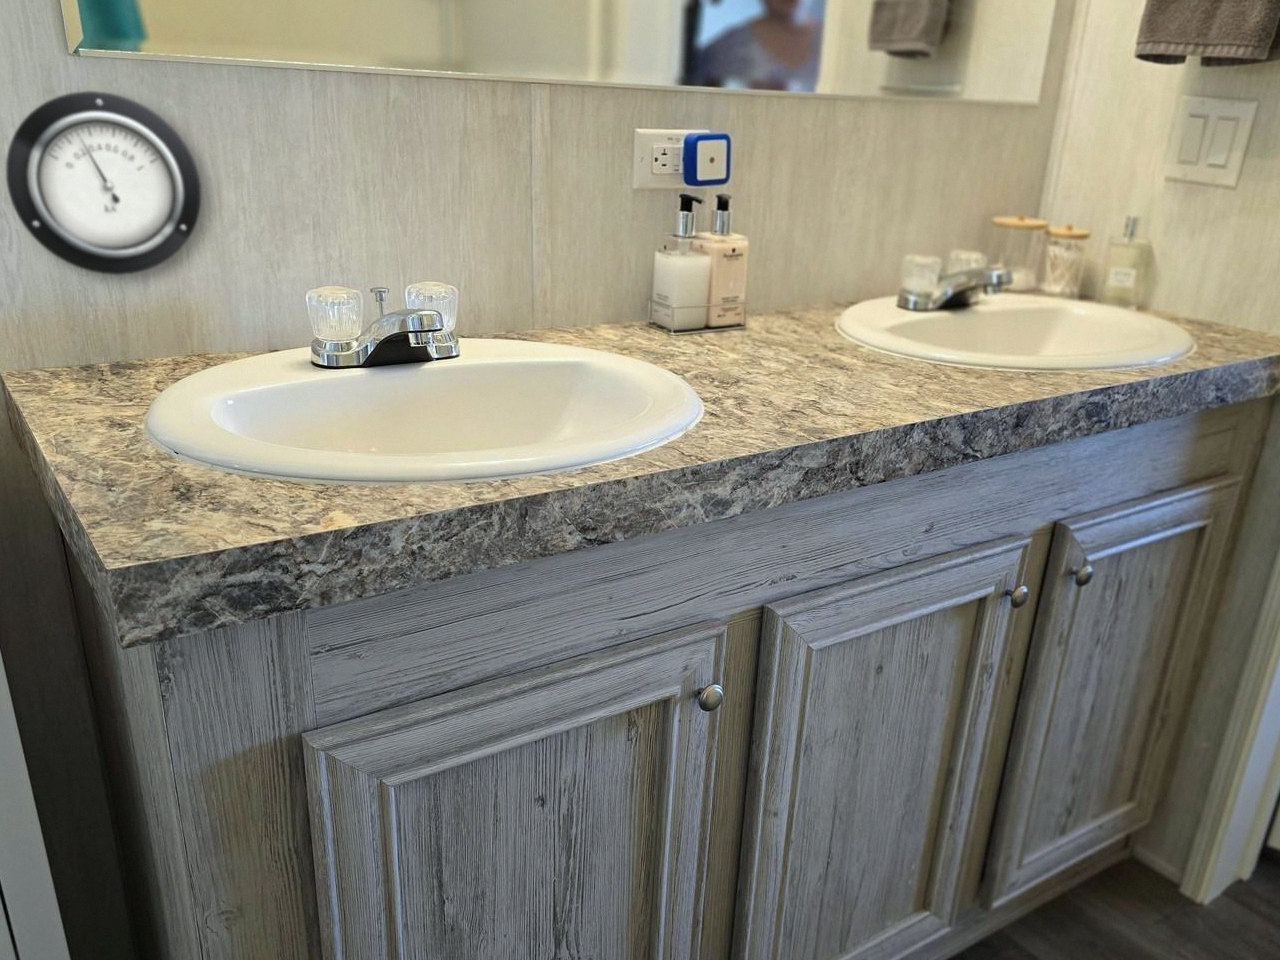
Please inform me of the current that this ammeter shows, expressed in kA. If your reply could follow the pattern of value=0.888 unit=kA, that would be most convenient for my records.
value=0.3 unit=kA
